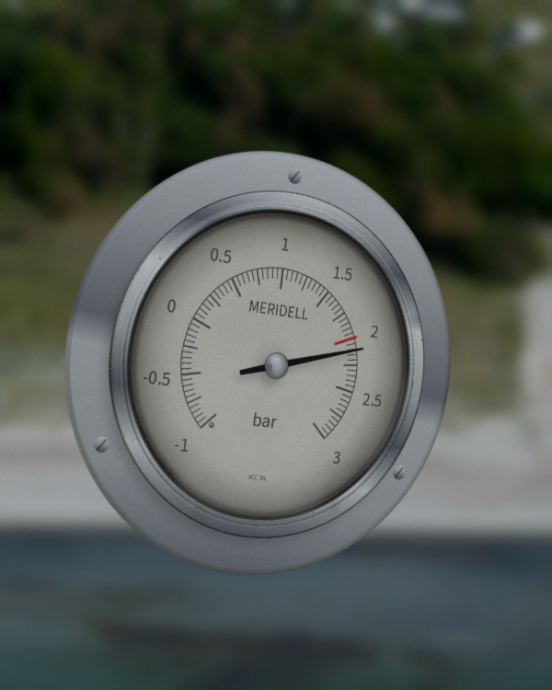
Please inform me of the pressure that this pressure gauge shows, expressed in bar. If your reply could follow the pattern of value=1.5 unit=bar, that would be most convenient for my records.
value=2.1 unit=bar
